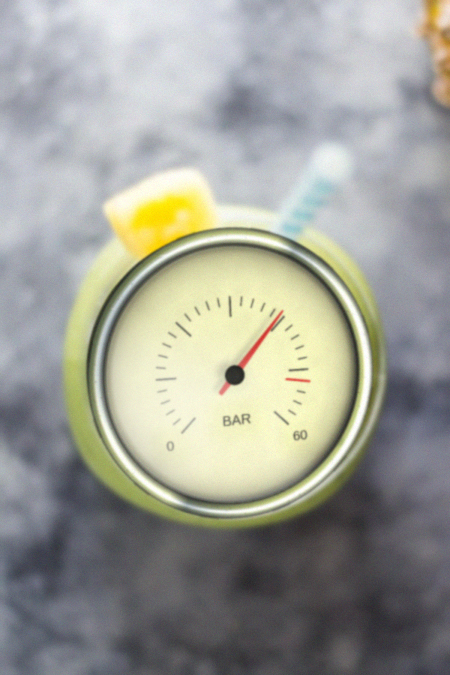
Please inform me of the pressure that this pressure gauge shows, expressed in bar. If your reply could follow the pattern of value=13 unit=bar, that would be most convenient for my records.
value=39 unit=bar
